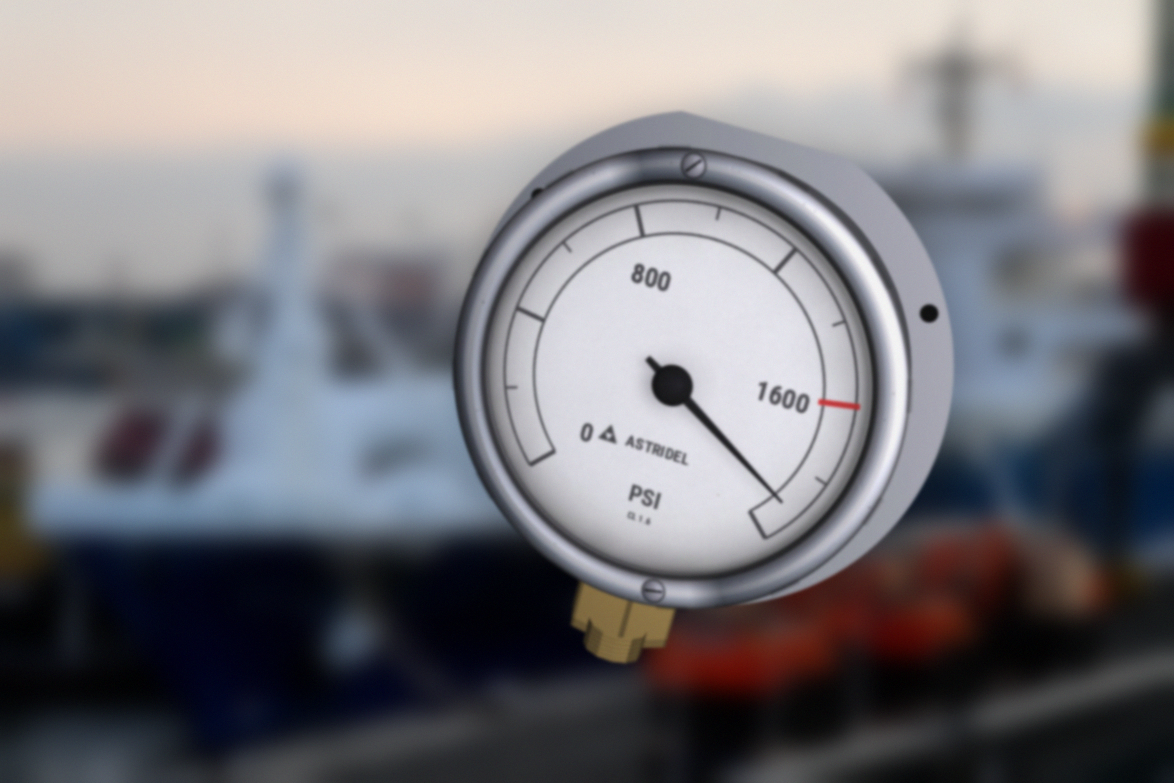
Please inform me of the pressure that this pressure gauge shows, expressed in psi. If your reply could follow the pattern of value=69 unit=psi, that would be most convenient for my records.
value=1900 unit=psi
